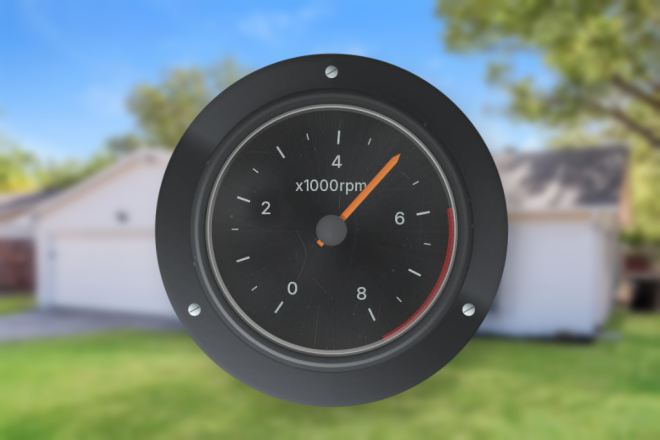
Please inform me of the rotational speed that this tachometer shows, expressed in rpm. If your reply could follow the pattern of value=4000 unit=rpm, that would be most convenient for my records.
value=5000 unit=rpm
